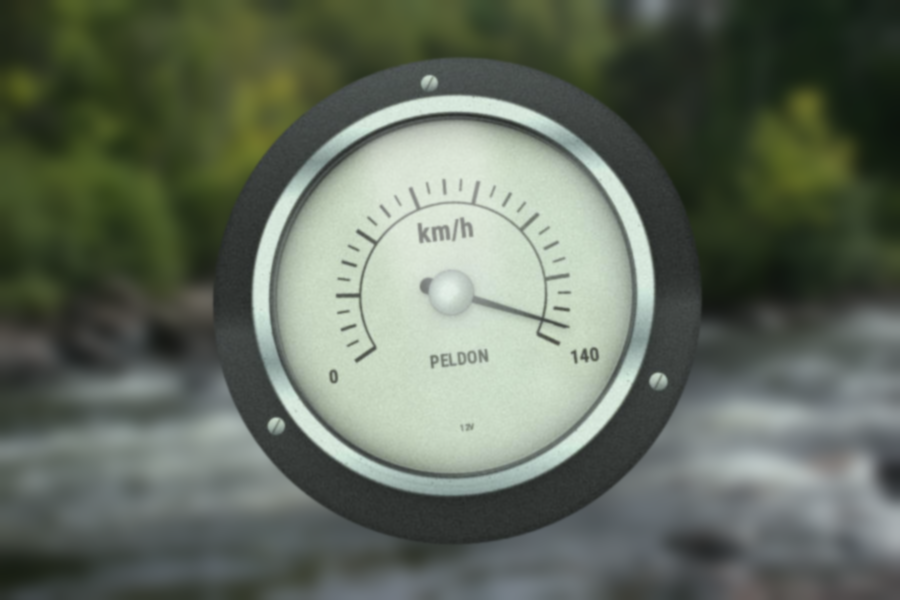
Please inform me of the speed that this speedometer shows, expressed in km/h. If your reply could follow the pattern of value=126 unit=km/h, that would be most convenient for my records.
value=135 unit=km/h
